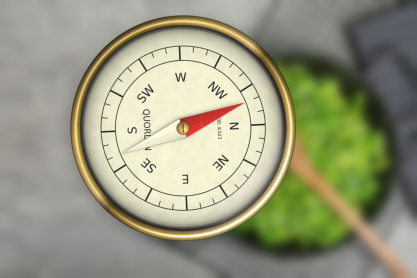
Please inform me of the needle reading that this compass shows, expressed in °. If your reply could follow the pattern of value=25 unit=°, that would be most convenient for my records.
value=340 unit=°
